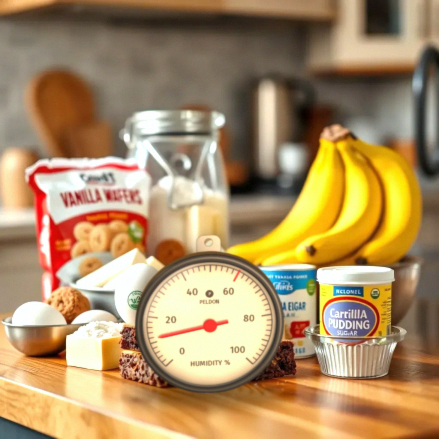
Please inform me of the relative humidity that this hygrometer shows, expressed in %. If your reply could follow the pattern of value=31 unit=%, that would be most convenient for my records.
value=12 unit=%
